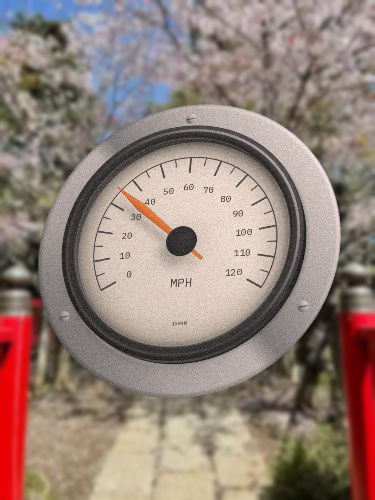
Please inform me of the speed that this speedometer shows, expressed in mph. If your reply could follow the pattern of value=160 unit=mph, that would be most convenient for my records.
value=35 unit=mph
